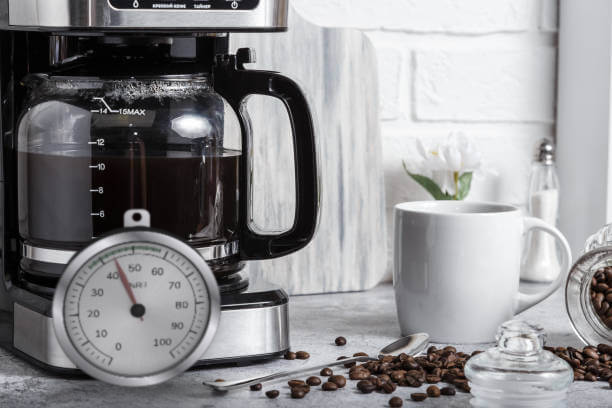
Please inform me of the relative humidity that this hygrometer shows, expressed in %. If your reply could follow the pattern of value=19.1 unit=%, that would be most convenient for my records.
value=44 unit=%
